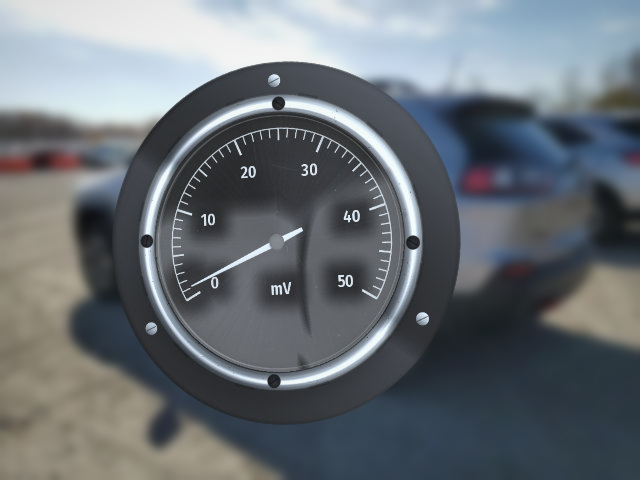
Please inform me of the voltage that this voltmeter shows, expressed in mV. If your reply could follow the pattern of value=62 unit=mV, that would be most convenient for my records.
value=1 unit=mV
